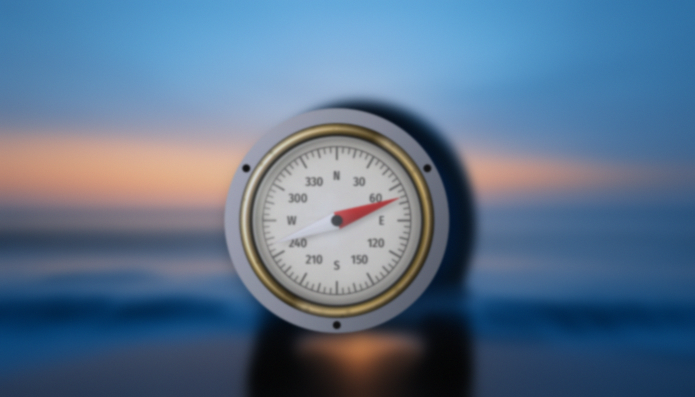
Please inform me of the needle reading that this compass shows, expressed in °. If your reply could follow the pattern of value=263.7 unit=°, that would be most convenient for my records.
value=70 unit=°
